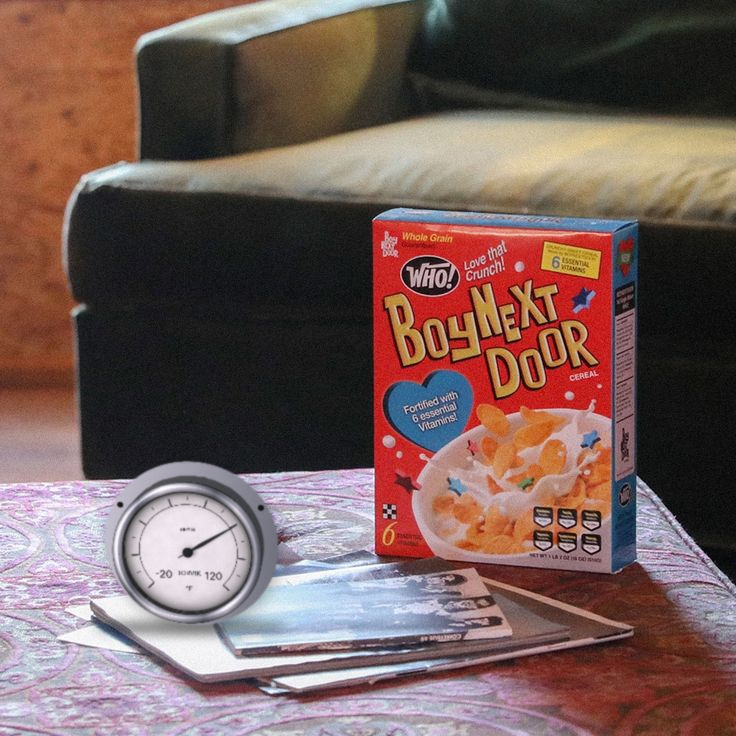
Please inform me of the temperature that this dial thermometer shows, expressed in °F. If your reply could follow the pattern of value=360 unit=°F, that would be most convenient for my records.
value=80 unit=°F
